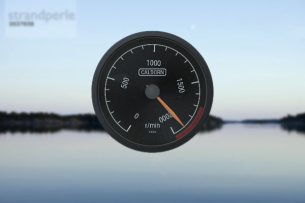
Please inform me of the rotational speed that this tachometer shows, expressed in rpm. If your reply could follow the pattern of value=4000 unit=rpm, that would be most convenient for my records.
value=1900 unit=rpm
